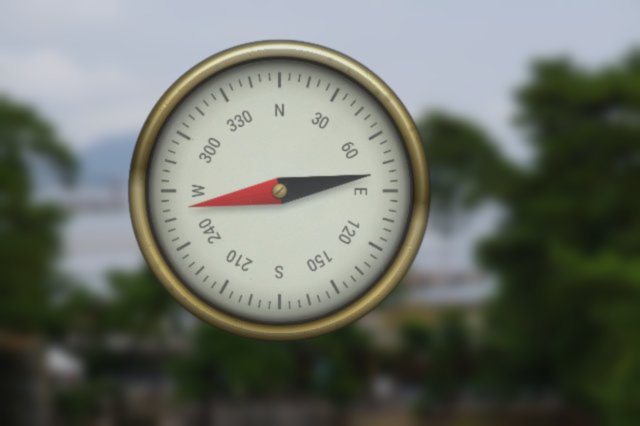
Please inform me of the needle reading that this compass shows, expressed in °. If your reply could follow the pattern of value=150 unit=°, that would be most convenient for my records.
value=260 unit=°
